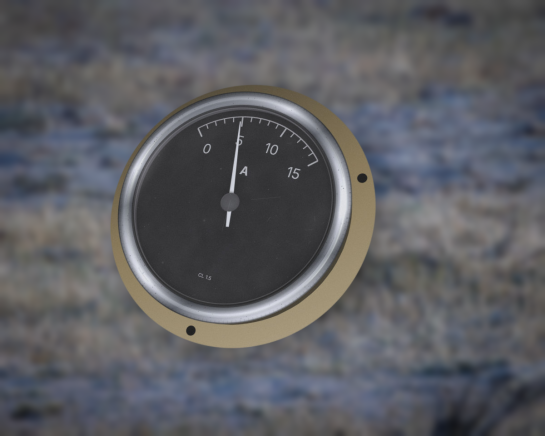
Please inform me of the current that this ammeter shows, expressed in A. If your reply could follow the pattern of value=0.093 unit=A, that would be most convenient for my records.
value=5 unit=A
